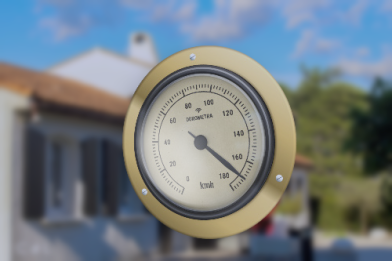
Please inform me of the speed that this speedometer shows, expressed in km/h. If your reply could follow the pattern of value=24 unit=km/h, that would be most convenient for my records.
value=170 unit=km/h
